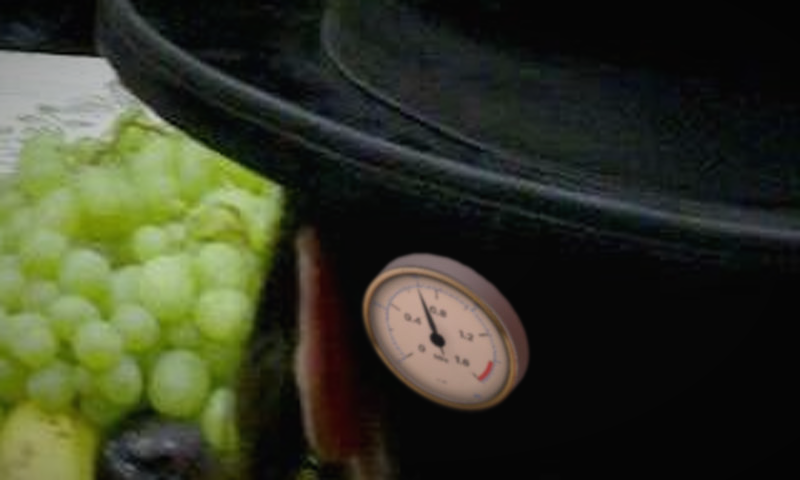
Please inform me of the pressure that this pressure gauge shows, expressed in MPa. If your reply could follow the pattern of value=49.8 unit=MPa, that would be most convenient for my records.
value=0.7 unit=MPa
